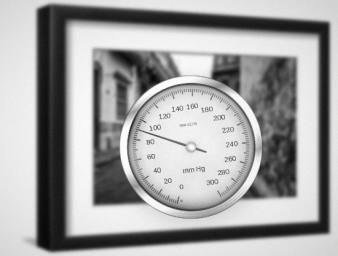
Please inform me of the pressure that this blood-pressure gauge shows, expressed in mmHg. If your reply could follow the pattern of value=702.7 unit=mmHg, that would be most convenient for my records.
value=90 unit=mmHg
